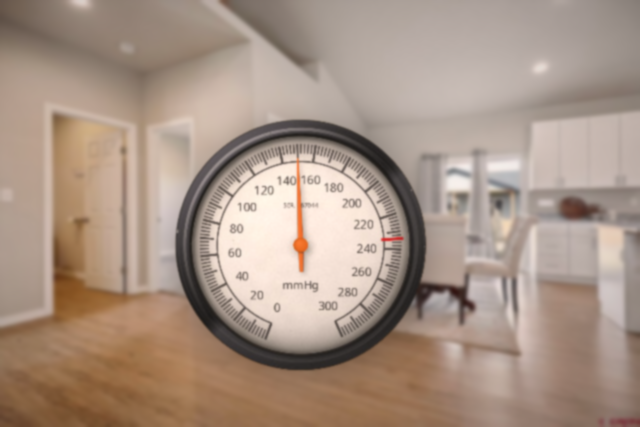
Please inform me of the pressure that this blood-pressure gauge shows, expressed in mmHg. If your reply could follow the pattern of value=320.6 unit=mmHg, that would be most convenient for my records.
value=150 unit=mmHg
